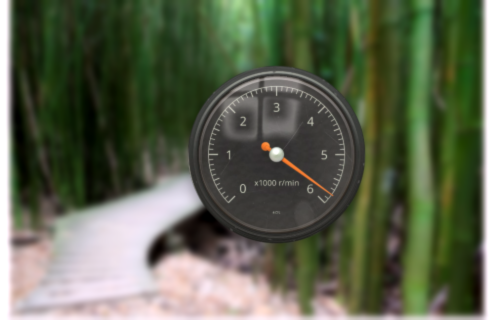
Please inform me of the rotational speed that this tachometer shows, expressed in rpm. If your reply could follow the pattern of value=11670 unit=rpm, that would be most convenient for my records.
value=5800 unit=rpm
